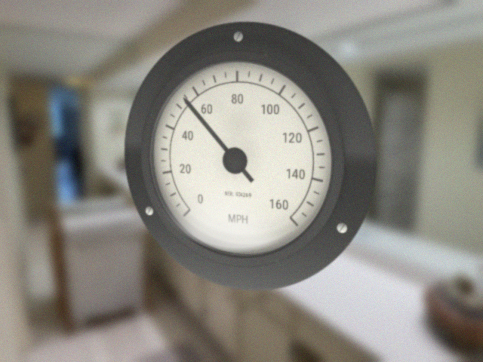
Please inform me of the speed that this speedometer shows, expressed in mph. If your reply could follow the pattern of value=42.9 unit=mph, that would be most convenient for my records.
value=55 unit=mph
